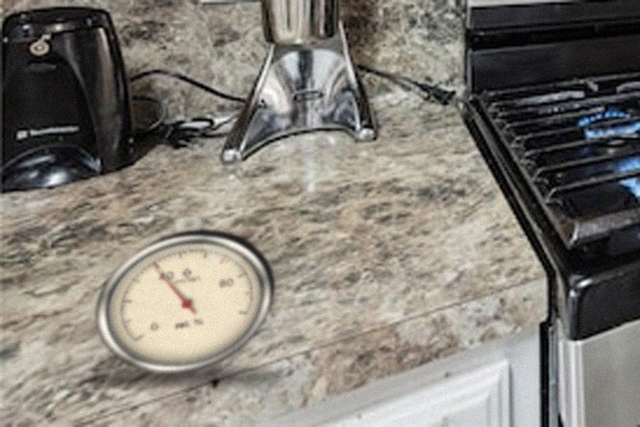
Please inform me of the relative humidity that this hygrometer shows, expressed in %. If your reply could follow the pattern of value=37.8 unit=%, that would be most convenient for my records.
value=40 unit=%
